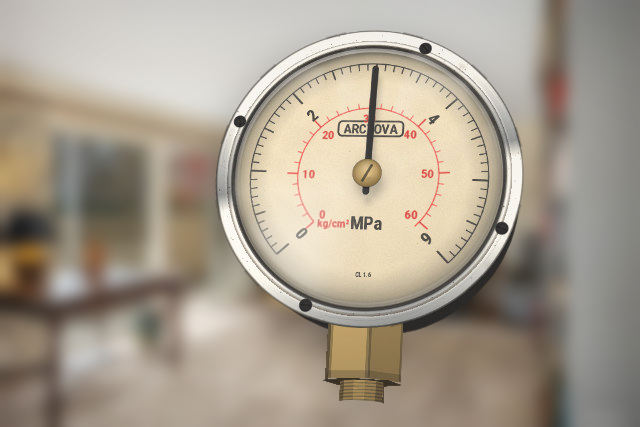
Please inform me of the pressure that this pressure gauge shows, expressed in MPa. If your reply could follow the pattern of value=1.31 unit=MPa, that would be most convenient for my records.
value=3 unit=MPa
